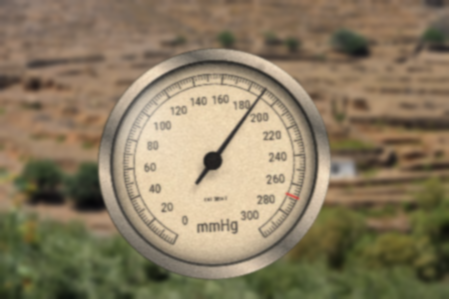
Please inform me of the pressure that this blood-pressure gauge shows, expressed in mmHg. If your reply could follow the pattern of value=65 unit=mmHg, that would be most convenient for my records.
value=190 unit=mmHg
